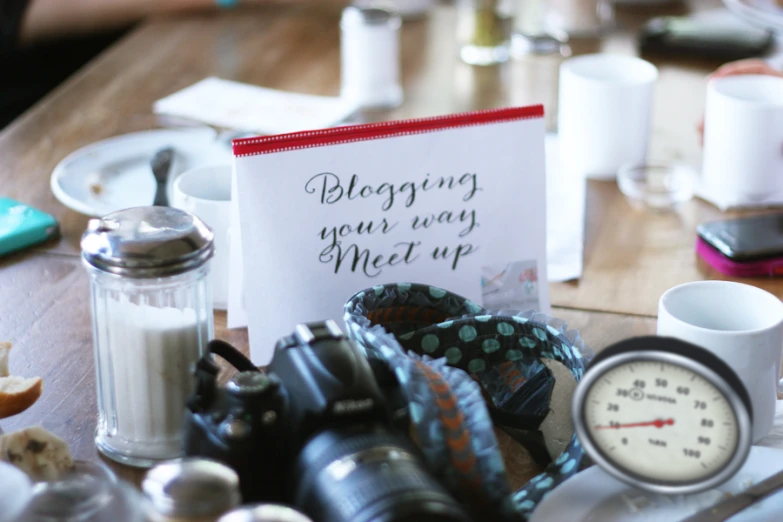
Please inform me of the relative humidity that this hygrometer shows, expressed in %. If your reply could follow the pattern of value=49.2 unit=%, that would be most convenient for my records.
value=10 unit=%
